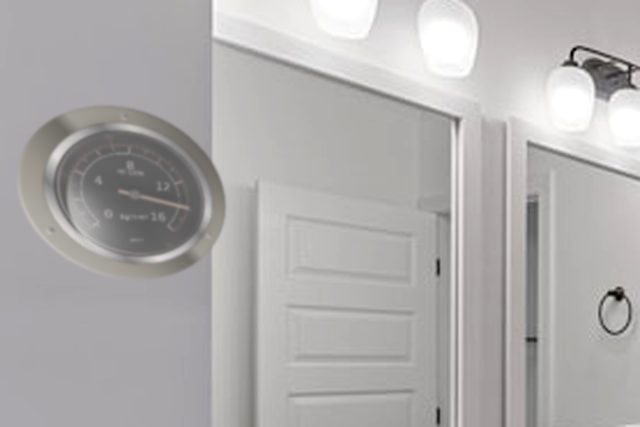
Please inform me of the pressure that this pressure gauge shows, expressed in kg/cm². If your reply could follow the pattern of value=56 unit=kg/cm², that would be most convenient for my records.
value=14 unit=kg/cm²
